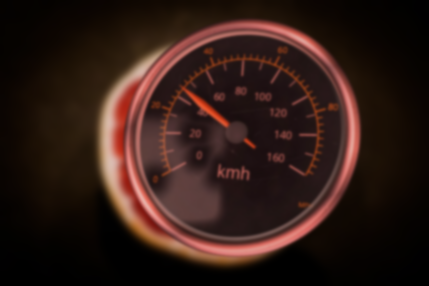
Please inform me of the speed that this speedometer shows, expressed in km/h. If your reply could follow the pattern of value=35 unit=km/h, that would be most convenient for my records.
value=45 unit=km/h
